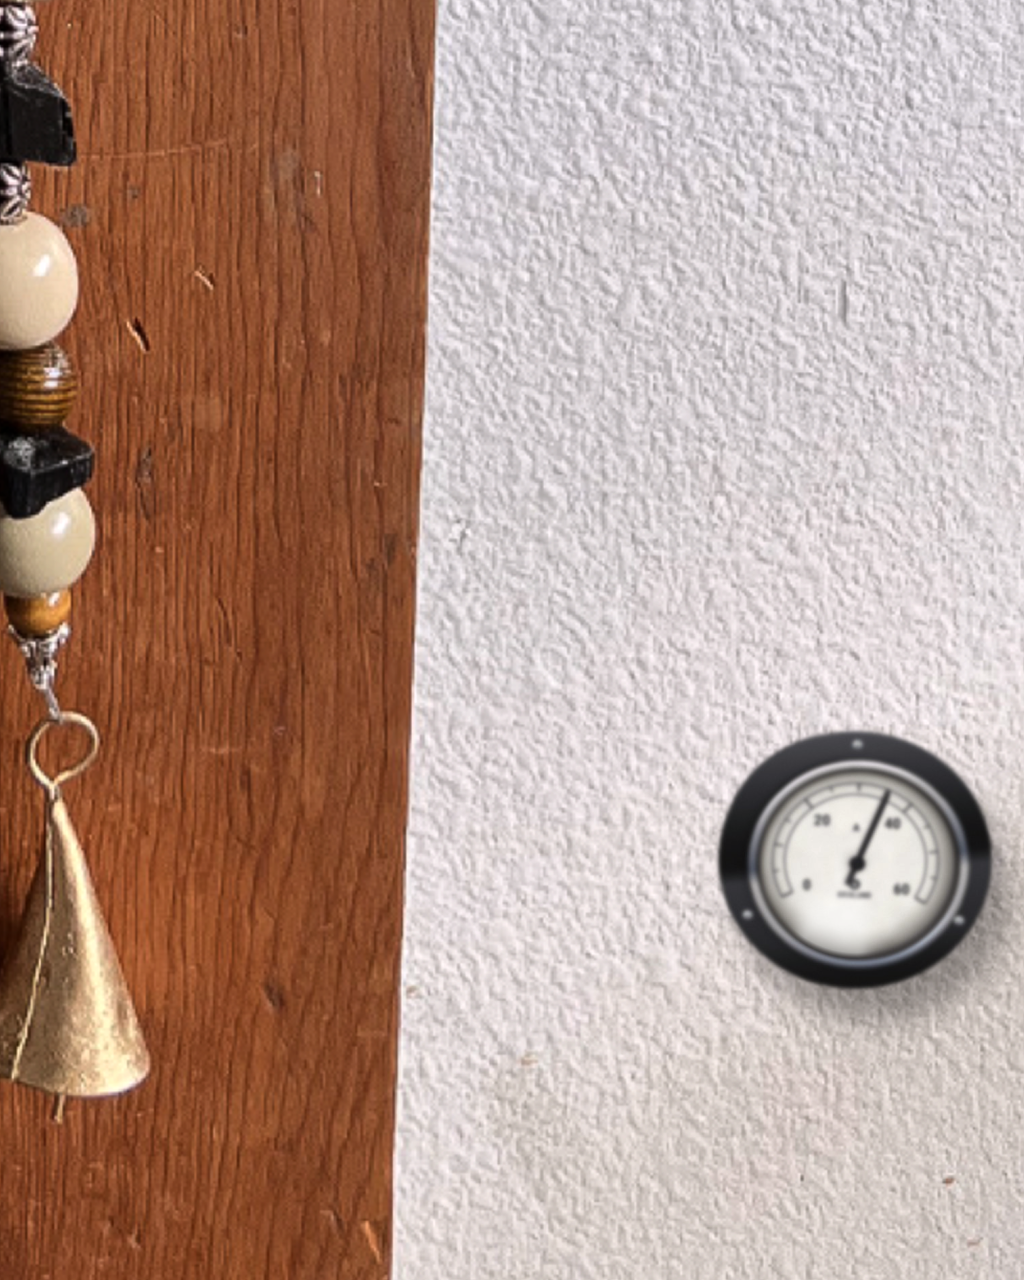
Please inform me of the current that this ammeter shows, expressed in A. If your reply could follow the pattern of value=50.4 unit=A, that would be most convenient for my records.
value=35 unit=A
